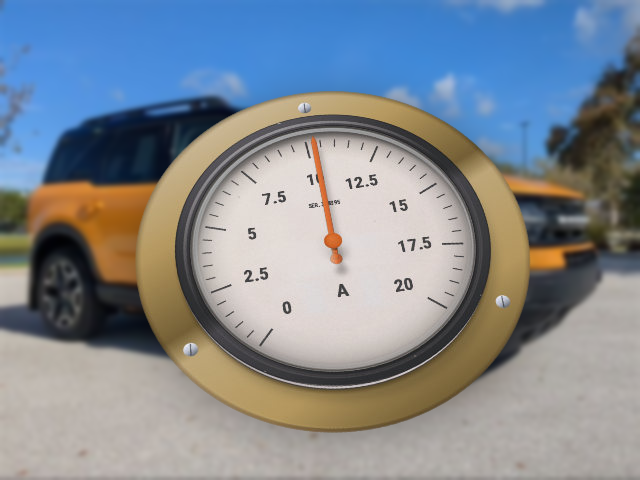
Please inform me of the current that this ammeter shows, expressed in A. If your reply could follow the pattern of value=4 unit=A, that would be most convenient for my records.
value=10.25 unit=A
